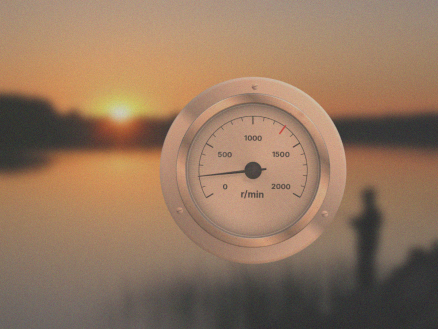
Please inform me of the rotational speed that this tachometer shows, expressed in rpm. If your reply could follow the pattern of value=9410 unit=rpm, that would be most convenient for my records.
value=200 unit=rpm
